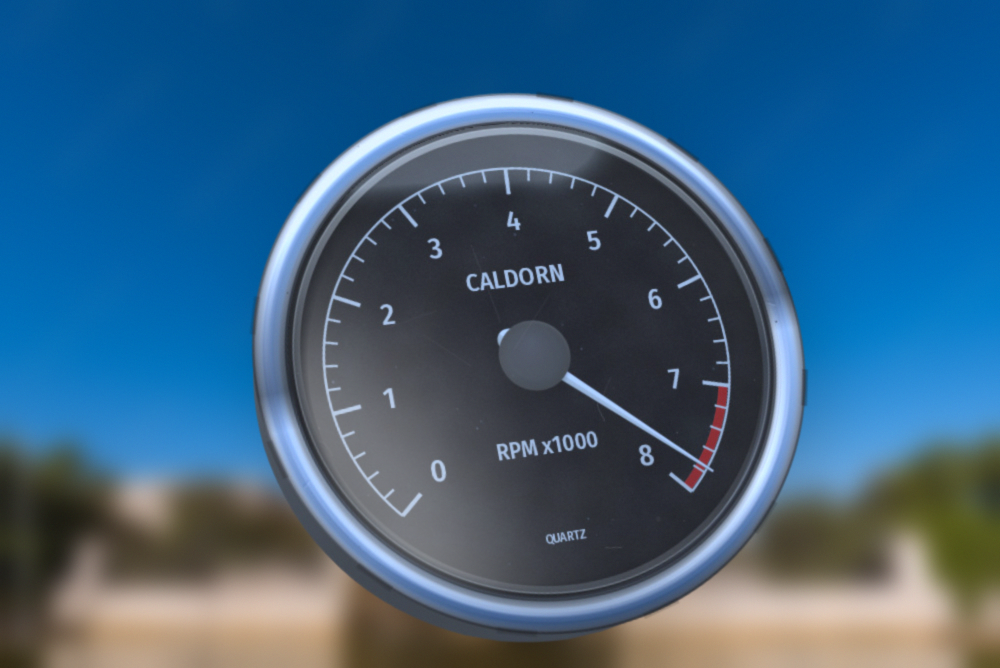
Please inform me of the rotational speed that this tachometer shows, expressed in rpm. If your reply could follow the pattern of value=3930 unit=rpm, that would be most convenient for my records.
value=7800 unit=rpm
